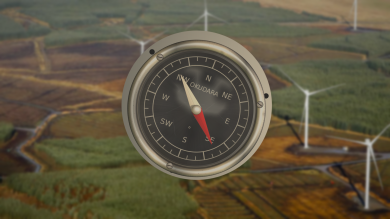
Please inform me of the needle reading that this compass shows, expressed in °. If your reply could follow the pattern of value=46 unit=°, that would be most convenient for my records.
value=135 unit=°
